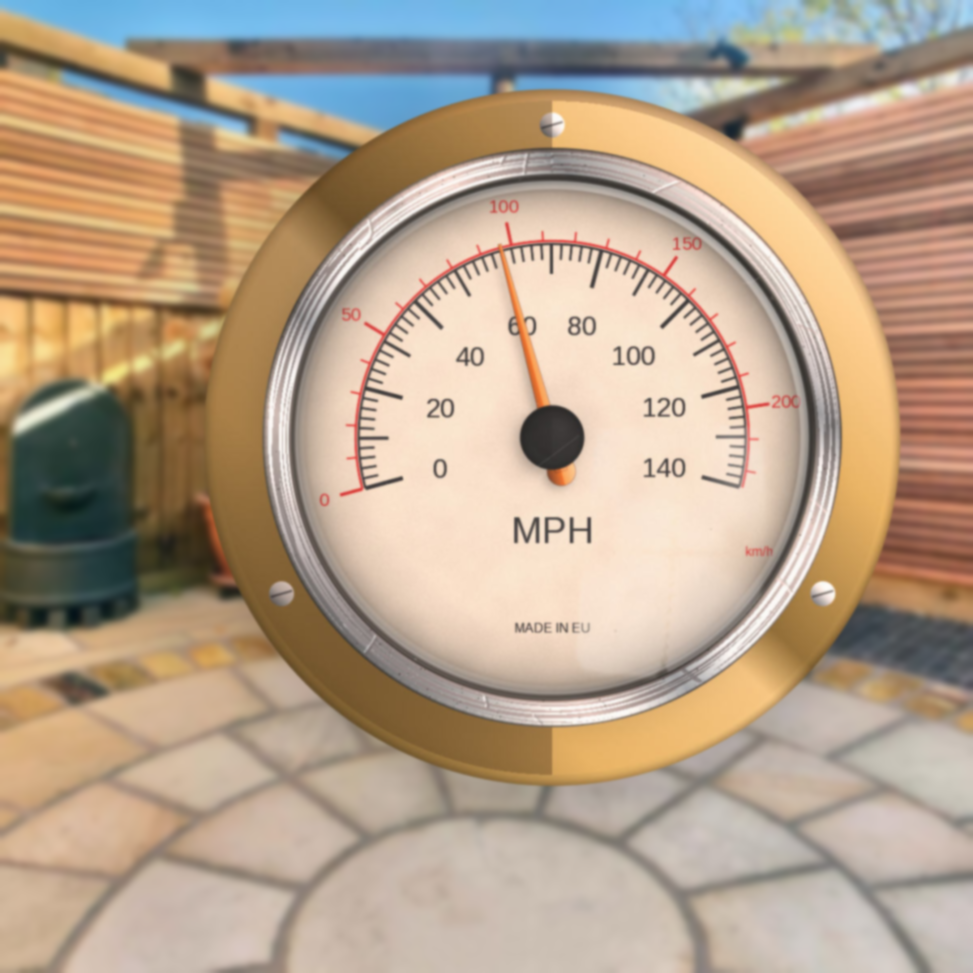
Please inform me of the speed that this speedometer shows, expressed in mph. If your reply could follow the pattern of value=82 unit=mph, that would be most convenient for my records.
value=60 unit=mph
